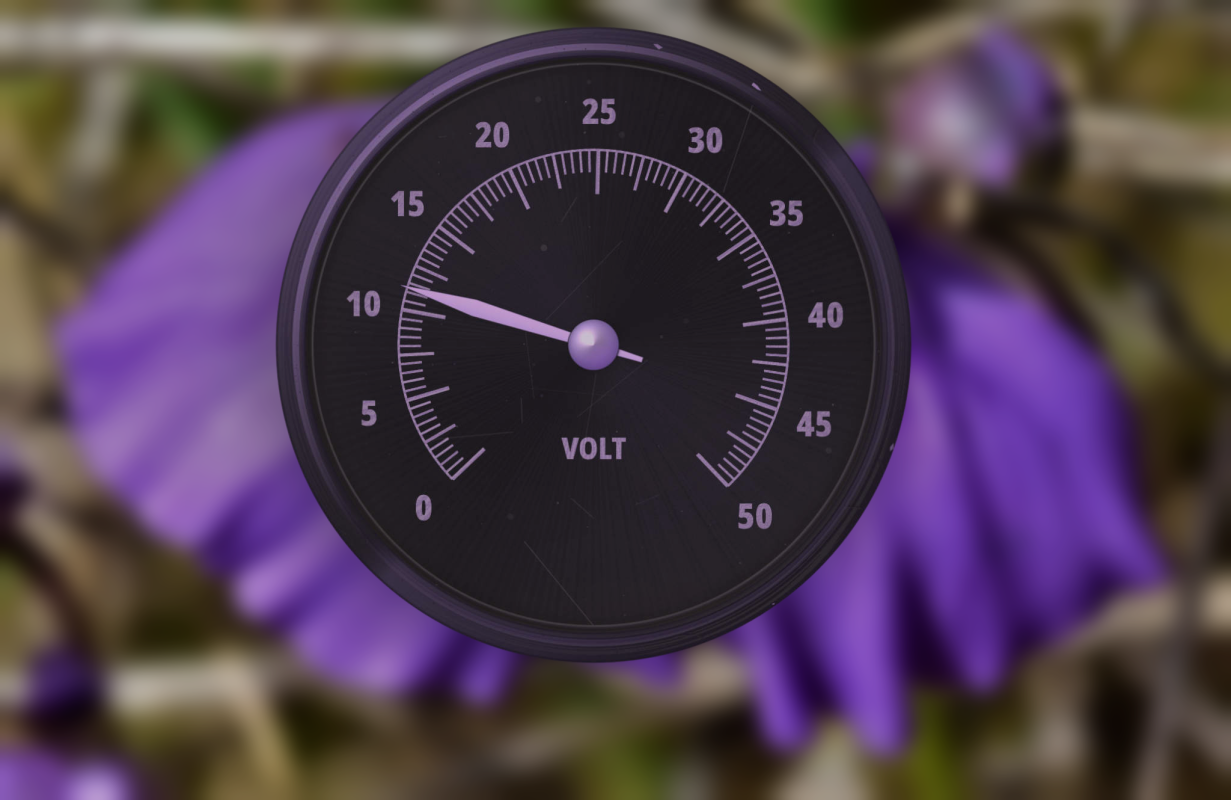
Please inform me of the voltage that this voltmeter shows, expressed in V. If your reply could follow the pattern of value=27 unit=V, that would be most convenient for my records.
value=11.25 unit=V
